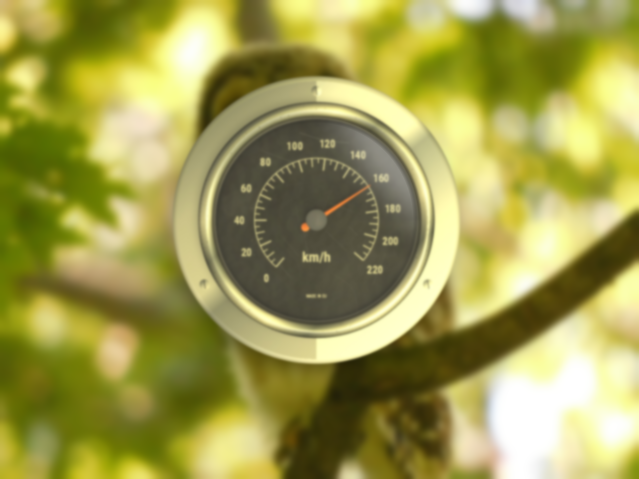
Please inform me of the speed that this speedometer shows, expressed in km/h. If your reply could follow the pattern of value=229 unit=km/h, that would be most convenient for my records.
value=160 unit=km/h
